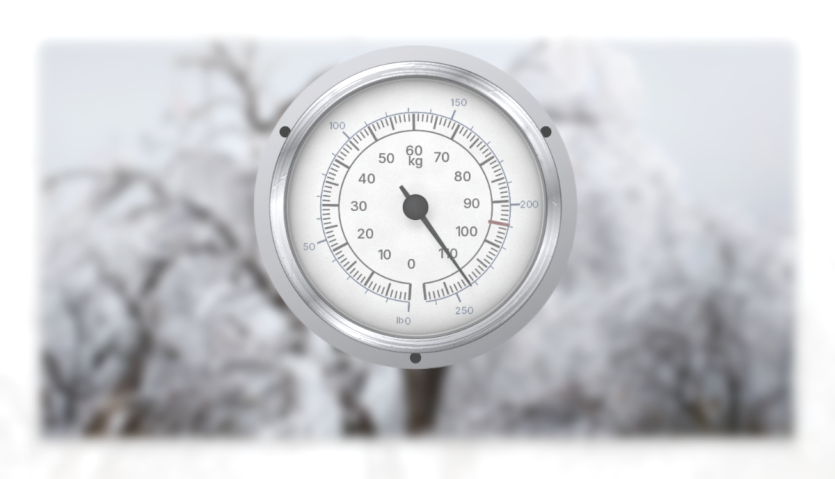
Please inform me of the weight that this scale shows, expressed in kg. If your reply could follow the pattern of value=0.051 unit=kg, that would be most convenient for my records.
value=110 unit=kg
